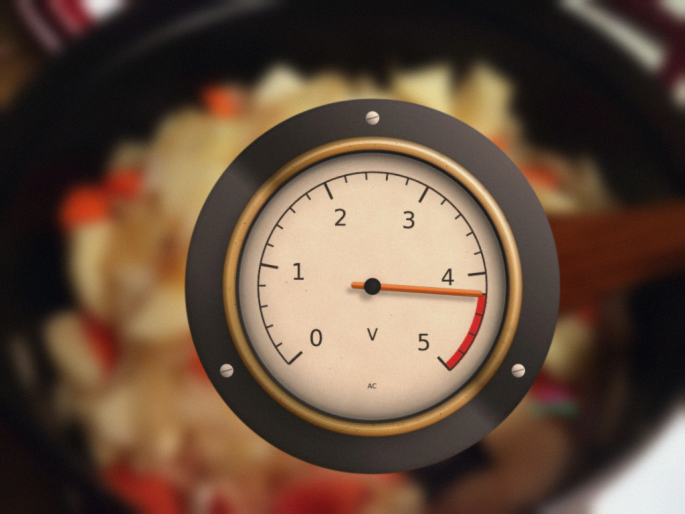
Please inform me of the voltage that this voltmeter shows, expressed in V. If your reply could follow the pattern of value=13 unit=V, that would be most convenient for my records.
value=4.2 unit=V
